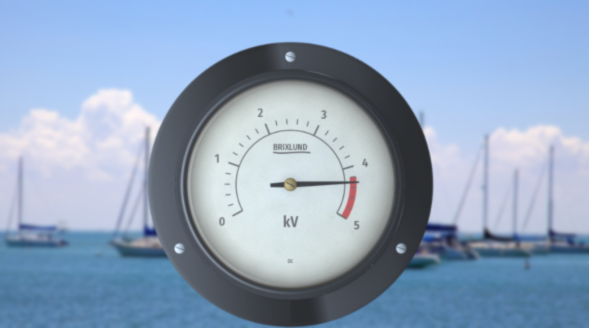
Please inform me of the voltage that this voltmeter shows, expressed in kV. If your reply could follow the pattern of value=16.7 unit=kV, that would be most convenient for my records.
value=4.3 unit=kV
